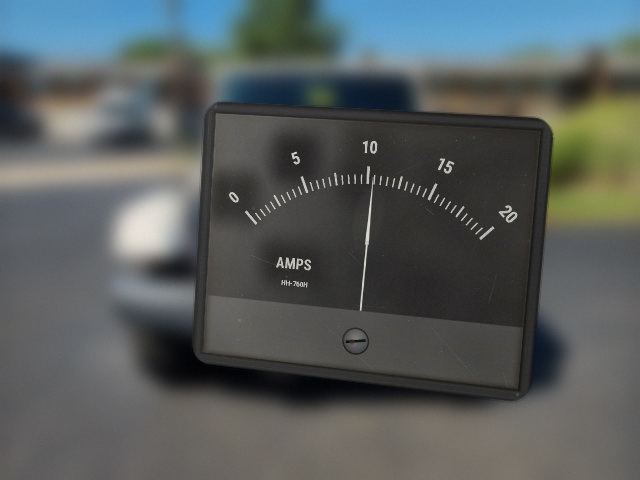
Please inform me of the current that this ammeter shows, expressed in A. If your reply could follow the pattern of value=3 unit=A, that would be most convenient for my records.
value=10.5 unit=A
